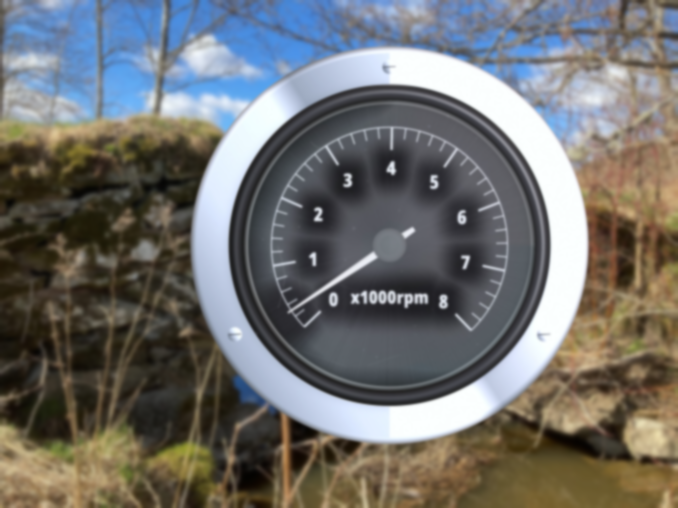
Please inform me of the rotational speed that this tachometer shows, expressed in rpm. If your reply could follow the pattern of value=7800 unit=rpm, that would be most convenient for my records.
value=300 unit=rpm
